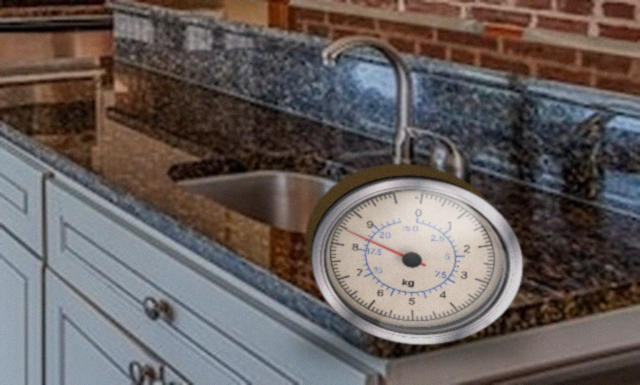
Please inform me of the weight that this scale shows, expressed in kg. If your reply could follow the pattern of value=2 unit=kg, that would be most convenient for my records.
value=8.5 unit=kg
